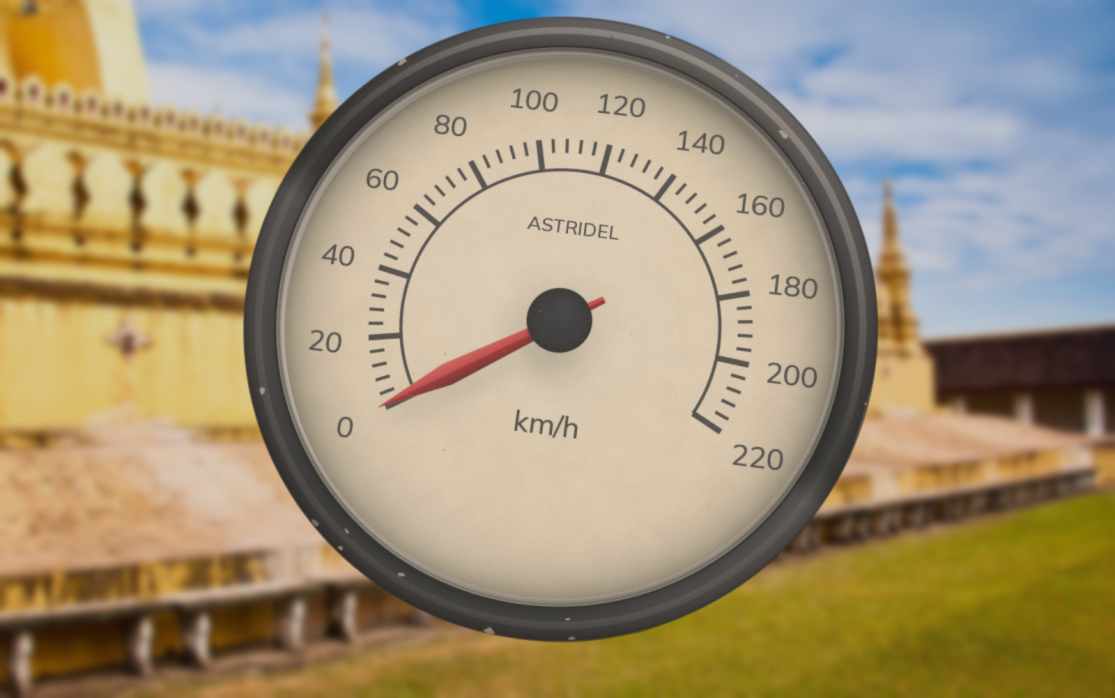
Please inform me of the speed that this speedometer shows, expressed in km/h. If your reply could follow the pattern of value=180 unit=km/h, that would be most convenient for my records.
value=0 unit=km/h
